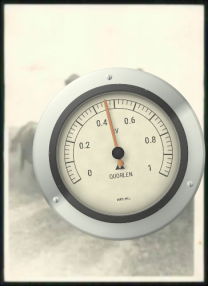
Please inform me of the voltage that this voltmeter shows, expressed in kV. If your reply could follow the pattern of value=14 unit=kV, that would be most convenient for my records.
value=0.46 unit=kV
